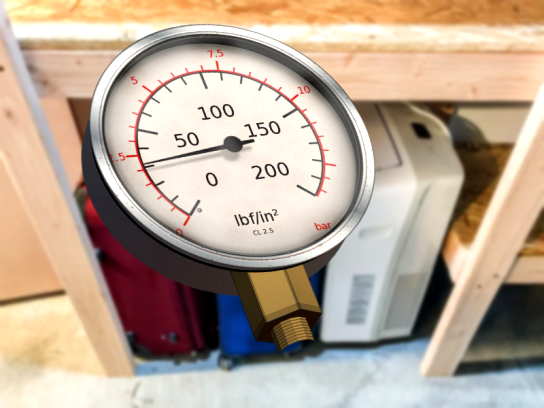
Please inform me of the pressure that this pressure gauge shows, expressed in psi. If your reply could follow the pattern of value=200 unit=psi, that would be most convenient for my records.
value=30 unit=psi
